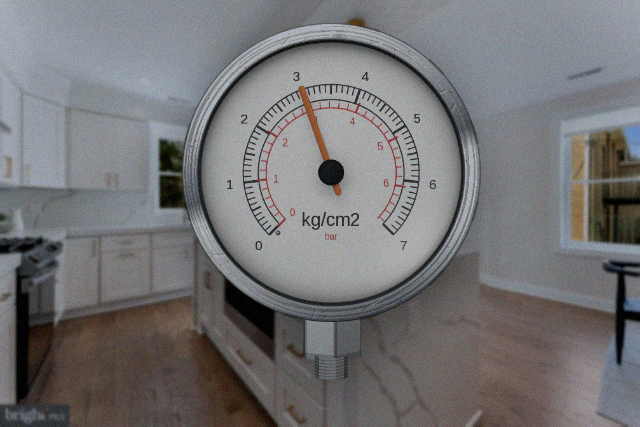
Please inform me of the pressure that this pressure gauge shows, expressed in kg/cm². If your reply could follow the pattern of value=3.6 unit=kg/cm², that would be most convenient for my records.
value=3 unit=kg/cm²
